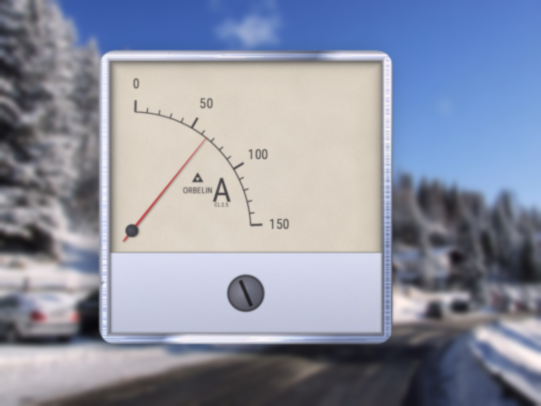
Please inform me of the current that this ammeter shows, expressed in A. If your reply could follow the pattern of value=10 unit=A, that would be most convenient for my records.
value=65 unit=A
